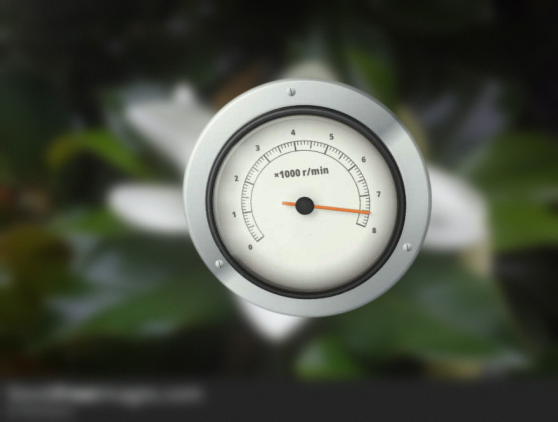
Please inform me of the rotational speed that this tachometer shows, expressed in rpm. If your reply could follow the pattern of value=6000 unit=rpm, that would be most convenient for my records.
value=7500 unit=rpm
